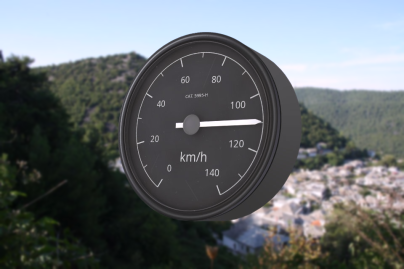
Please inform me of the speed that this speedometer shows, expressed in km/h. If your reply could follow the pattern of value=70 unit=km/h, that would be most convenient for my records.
value=110 unit=km/h
